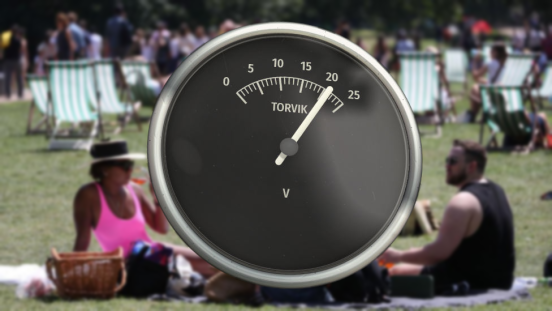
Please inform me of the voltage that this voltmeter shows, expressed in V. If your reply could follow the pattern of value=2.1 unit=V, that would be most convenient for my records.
value=21 unit=V
